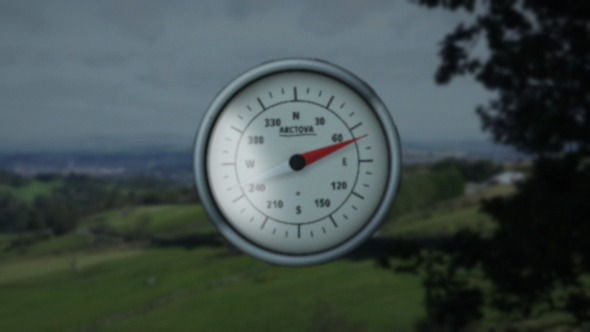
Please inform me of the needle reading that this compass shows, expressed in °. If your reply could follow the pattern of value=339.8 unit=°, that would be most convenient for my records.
value=70 unit=°
